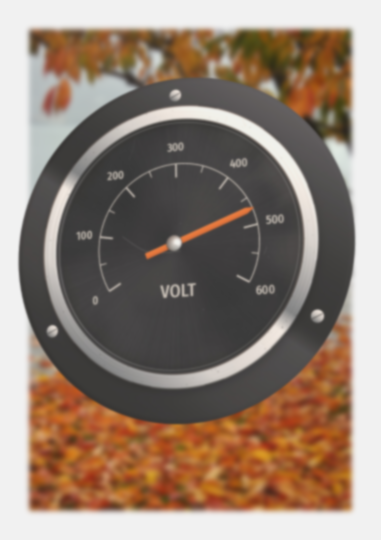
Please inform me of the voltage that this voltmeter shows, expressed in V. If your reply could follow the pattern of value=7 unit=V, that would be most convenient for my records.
value=475 unit=V
